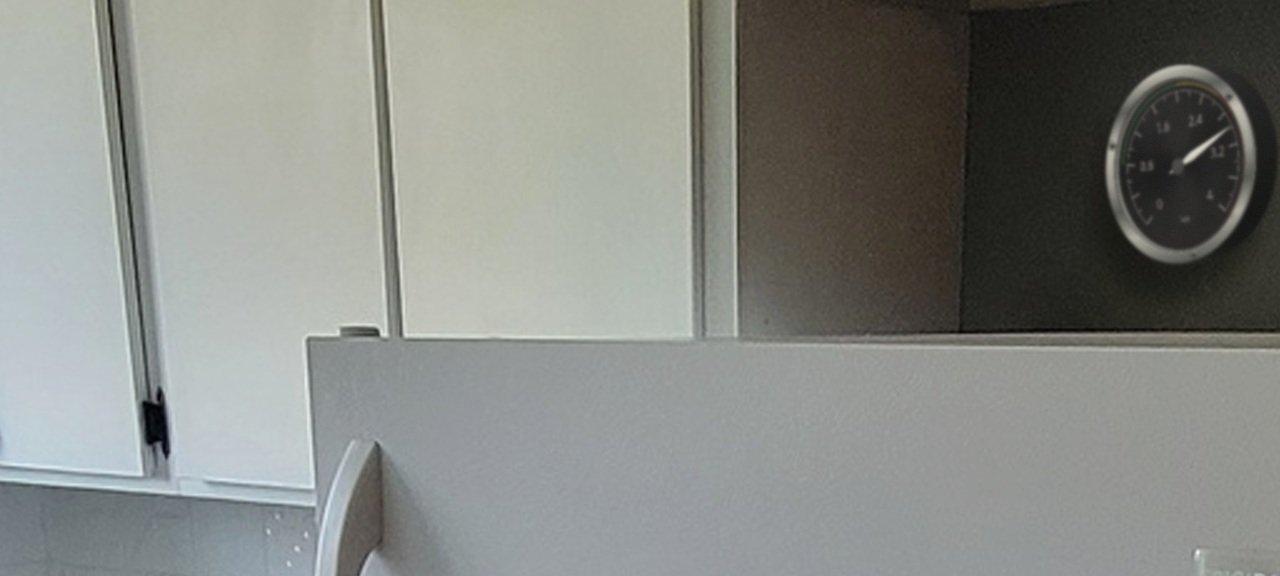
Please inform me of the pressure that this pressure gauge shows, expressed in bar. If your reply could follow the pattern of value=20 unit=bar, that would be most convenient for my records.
value=3 unit=bar
